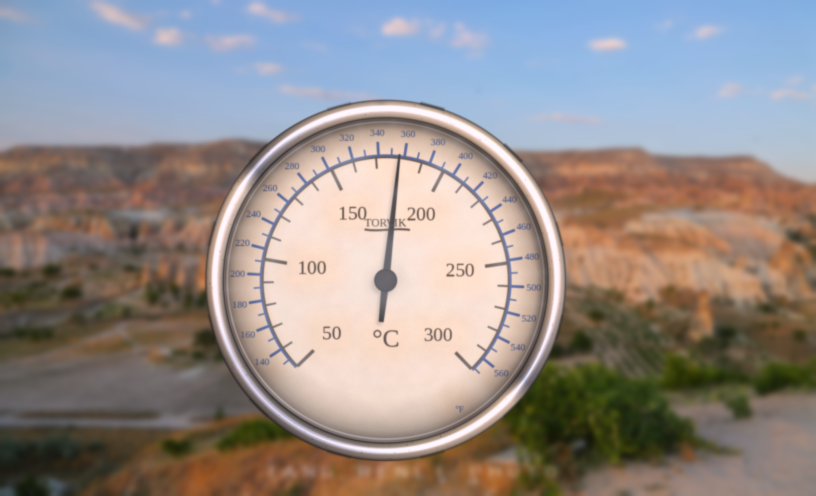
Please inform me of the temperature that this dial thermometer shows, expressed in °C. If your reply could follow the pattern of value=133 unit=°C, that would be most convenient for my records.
value=180 unit=°C
